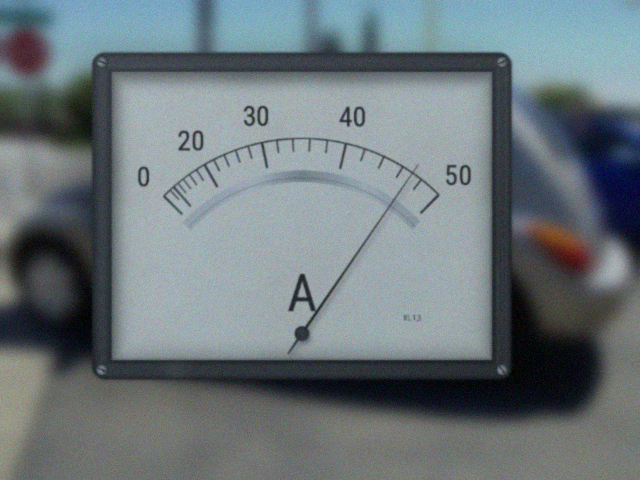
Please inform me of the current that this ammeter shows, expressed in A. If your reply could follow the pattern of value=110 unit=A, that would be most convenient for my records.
value=47 unit=A
